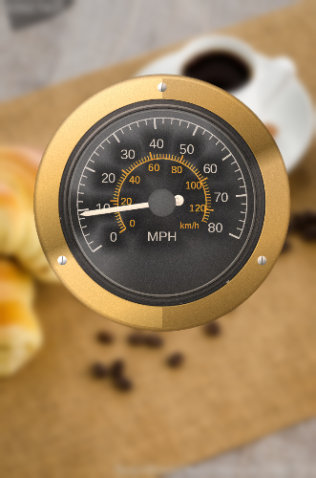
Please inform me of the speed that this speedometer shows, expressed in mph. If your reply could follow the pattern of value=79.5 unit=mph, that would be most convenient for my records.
value=9 unit=mph
